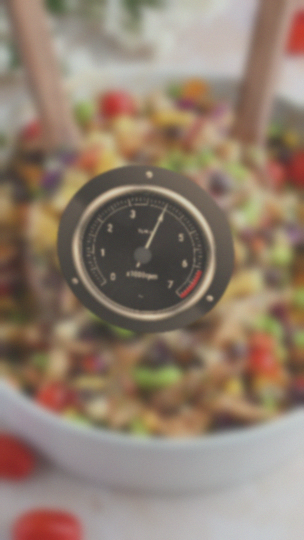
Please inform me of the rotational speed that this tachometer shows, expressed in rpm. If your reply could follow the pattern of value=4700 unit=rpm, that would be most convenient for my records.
value=4000 unit=rpm
